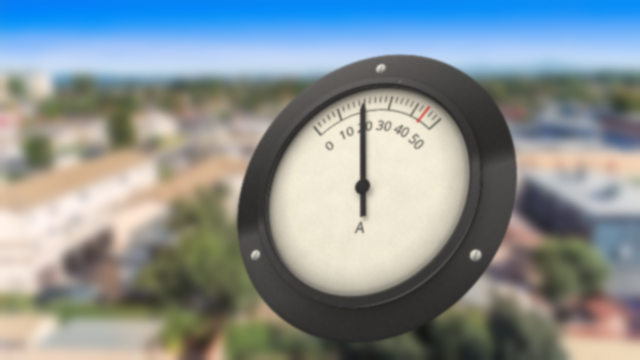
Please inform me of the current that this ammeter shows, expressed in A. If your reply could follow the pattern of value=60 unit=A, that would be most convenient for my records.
value=20 unit=A
